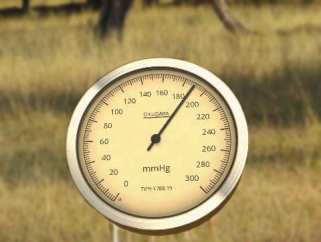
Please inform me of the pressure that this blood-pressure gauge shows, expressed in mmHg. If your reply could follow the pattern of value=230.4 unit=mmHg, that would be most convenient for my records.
value=190 unit=mmHg
